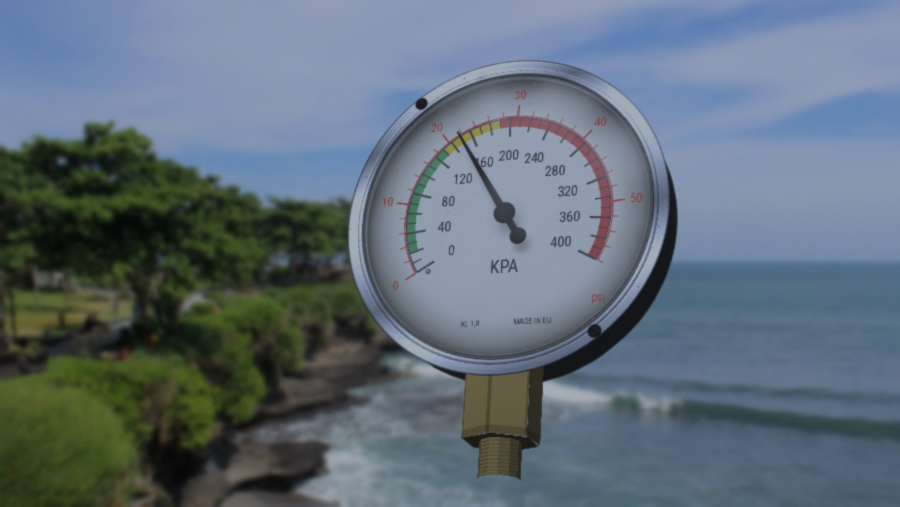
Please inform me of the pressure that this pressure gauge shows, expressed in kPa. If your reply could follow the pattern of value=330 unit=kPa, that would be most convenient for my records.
value=150 unit=kPa
